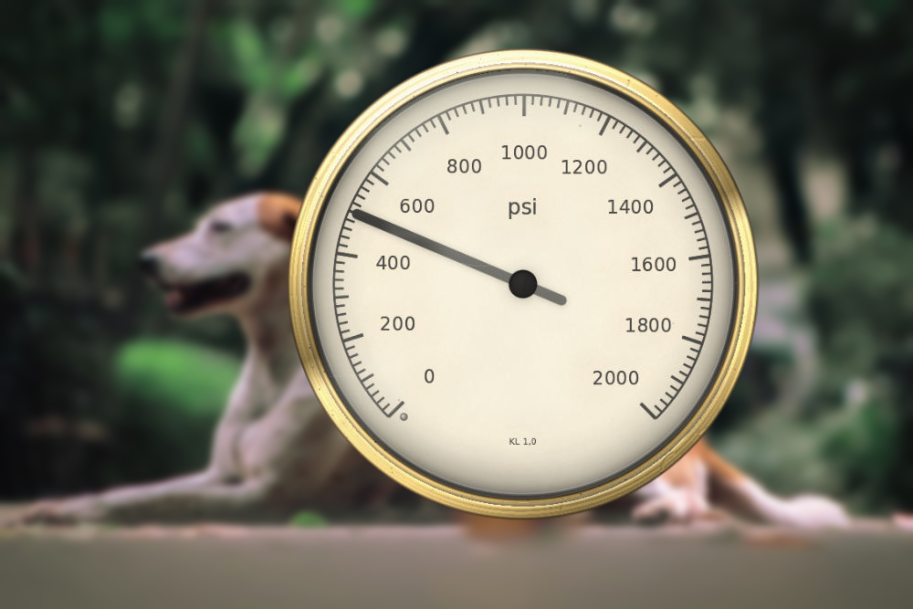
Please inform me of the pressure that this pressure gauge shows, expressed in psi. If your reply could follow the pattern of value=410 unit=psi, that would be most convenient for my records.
value=500 unit=psi
